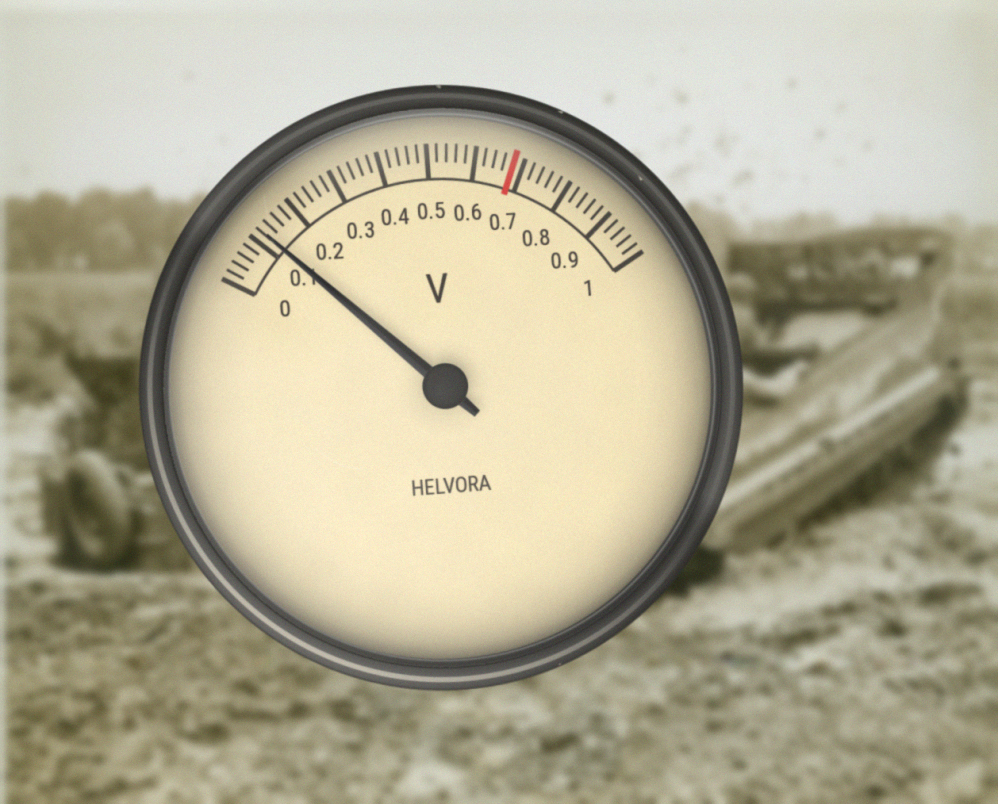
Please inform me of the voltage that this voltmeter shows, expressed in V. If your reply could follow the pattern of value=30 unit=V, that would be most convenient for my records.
value=0.12 unit=V
